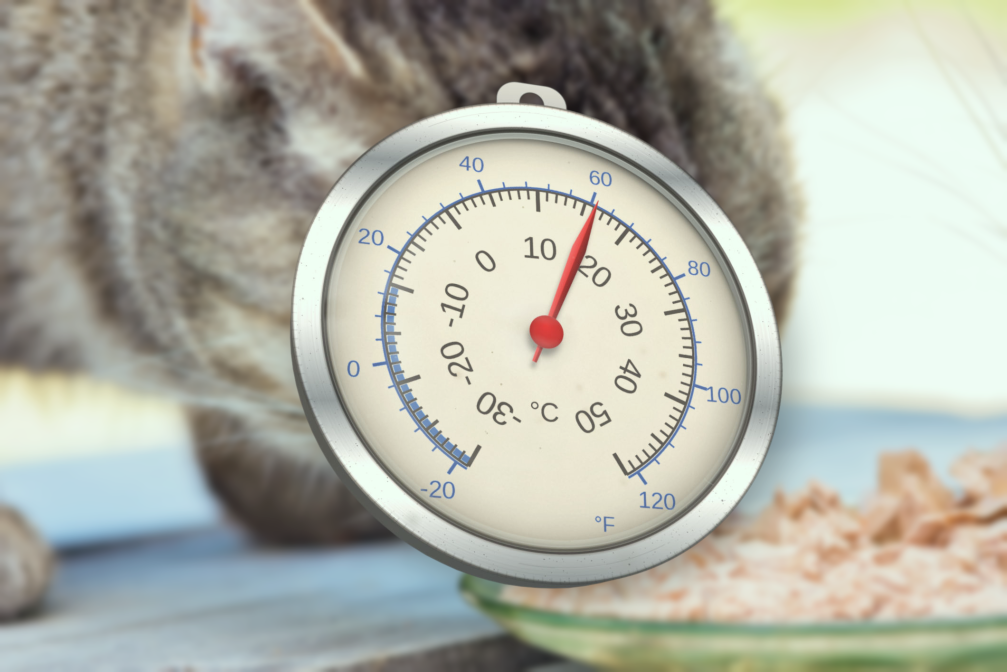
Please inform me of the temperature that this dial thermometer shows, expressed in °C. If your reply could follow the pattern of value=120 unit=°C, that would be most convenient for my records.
value=16 unit=°C
